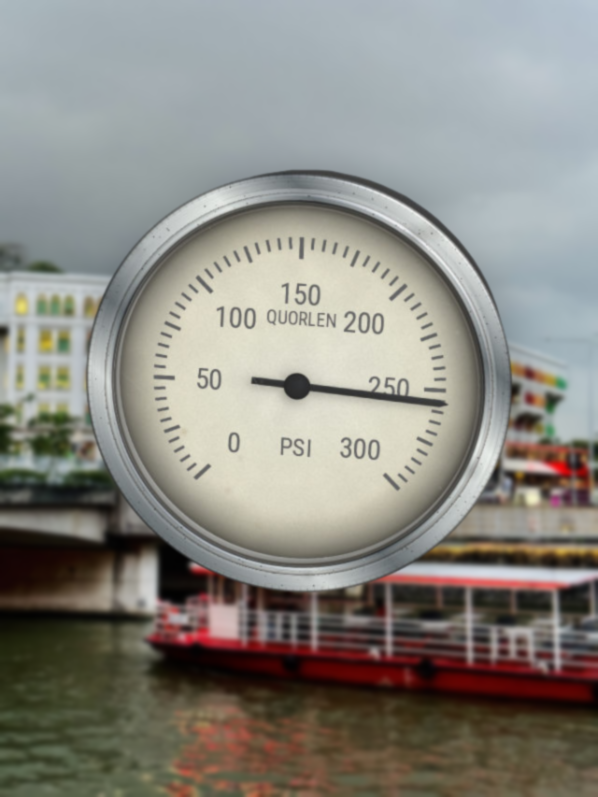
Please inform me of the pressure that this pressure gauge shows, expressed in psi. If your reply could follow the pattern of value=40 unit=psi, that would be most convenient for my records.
value=255 unit=psi
